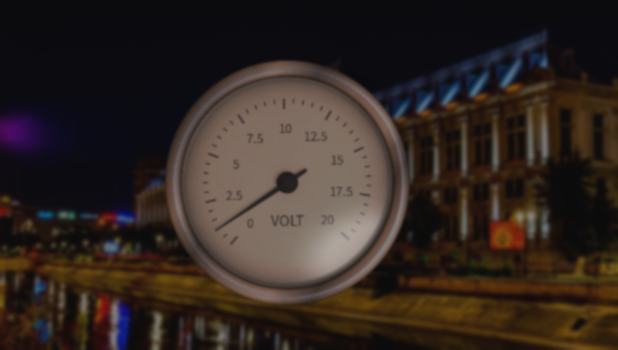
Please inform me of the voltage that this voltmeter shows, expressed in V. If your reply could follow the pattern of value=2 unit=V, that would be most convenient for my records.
value=1 unit=V
